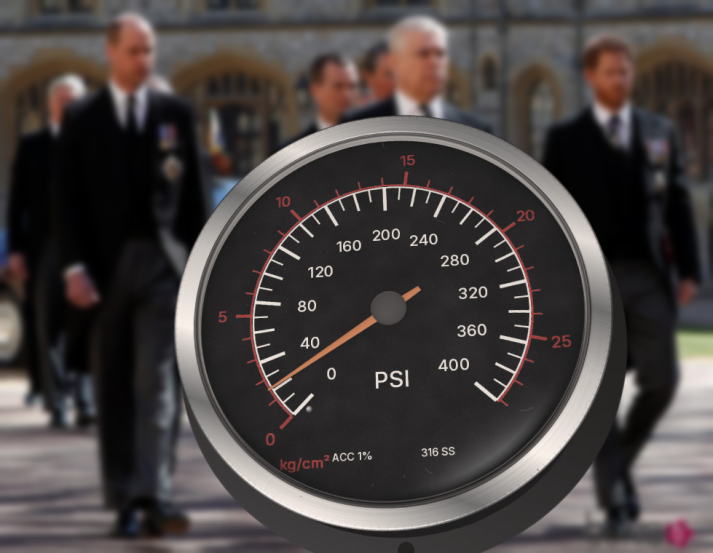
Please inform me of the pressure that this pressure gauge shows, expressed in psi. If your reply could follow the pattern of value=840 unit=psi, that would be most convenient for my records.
value=20 unit=psi
